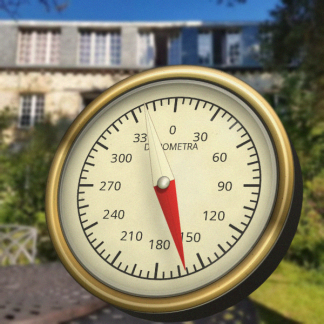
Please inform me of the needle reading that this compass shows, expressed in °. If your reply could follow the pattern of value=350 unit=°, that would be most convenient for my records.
value=160 unit=°
